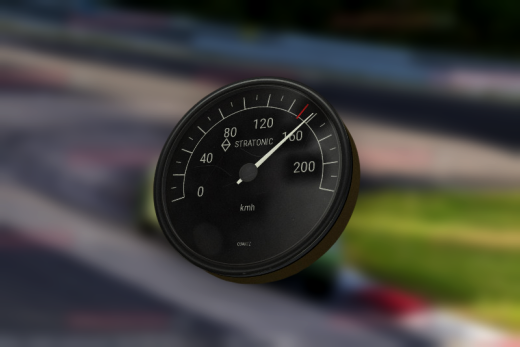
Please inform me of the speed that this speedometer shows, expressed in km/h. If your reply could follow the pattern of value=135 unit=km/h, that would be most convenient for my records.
value=160 unit=km/h
